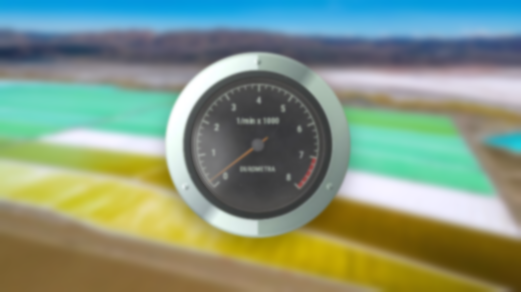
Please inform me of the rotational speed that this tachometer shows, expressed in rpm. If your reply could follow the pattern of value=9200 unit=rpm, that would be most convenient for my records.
value=200 unit=rpm
